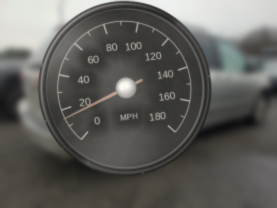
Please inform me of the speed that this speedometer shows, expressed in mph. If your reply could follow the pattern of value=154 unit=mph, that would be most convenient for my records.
value=15 unit=mph
